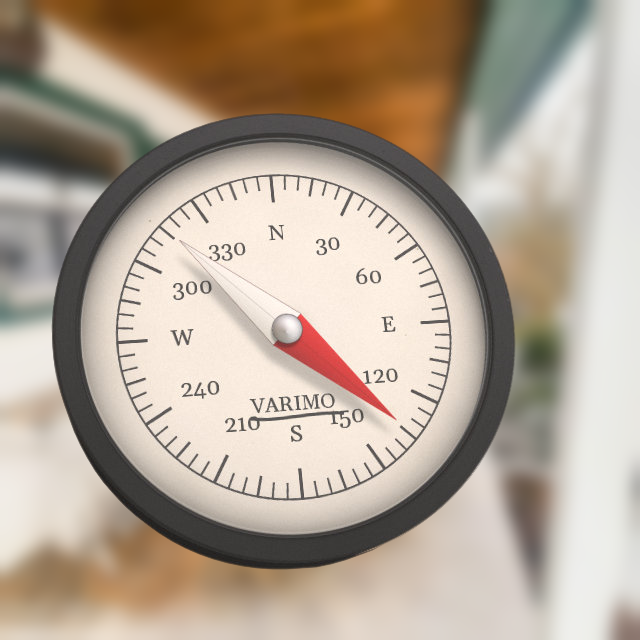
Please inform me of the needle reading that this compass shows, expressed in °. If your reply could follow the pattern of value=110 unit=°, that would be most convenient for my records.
value=135 unit=°
